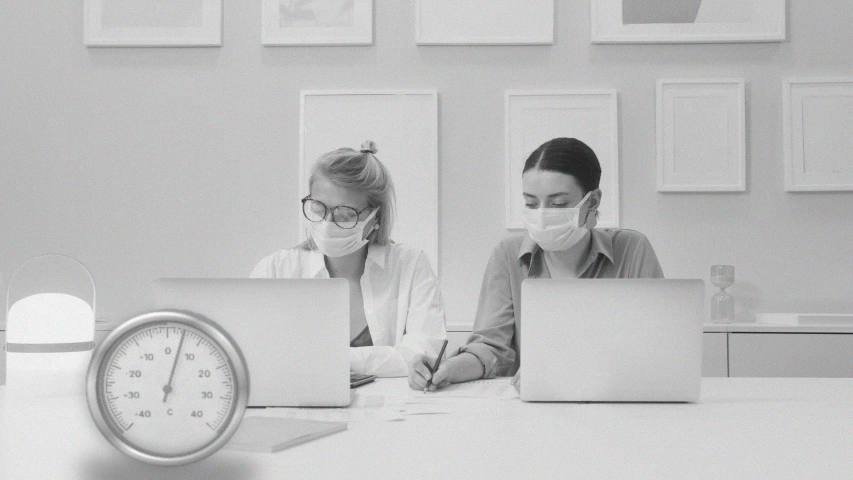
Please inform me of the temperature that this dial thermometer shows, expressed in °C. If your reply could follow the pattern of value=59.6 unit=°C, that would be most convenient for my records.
value=5 unit=°C
